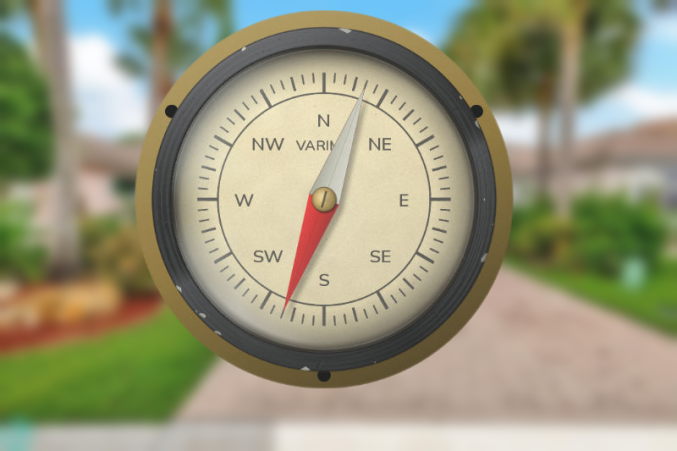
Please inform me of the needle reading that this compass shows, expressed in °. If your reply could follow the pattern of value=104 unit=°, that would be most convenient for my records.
value=200 unit=°
